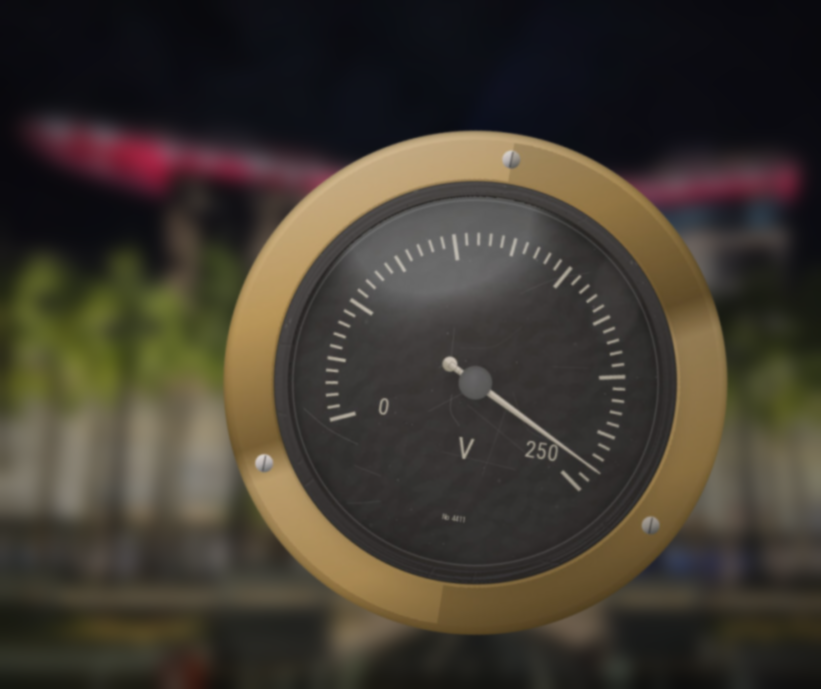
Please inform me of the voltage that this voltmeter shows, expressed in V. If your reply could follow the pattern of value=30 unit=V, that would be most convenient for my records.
value=240 unit=V
